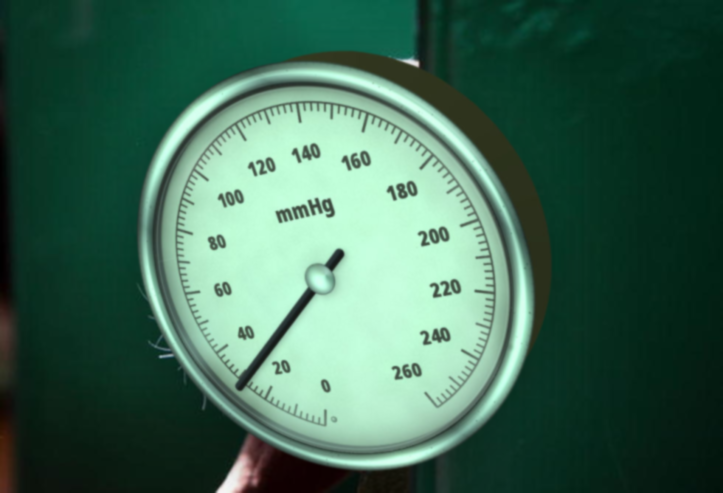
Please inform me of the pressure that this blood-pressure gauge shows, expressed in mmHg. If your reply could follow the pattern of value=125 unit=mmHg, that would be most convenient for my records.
value=28 unit=mmHg
